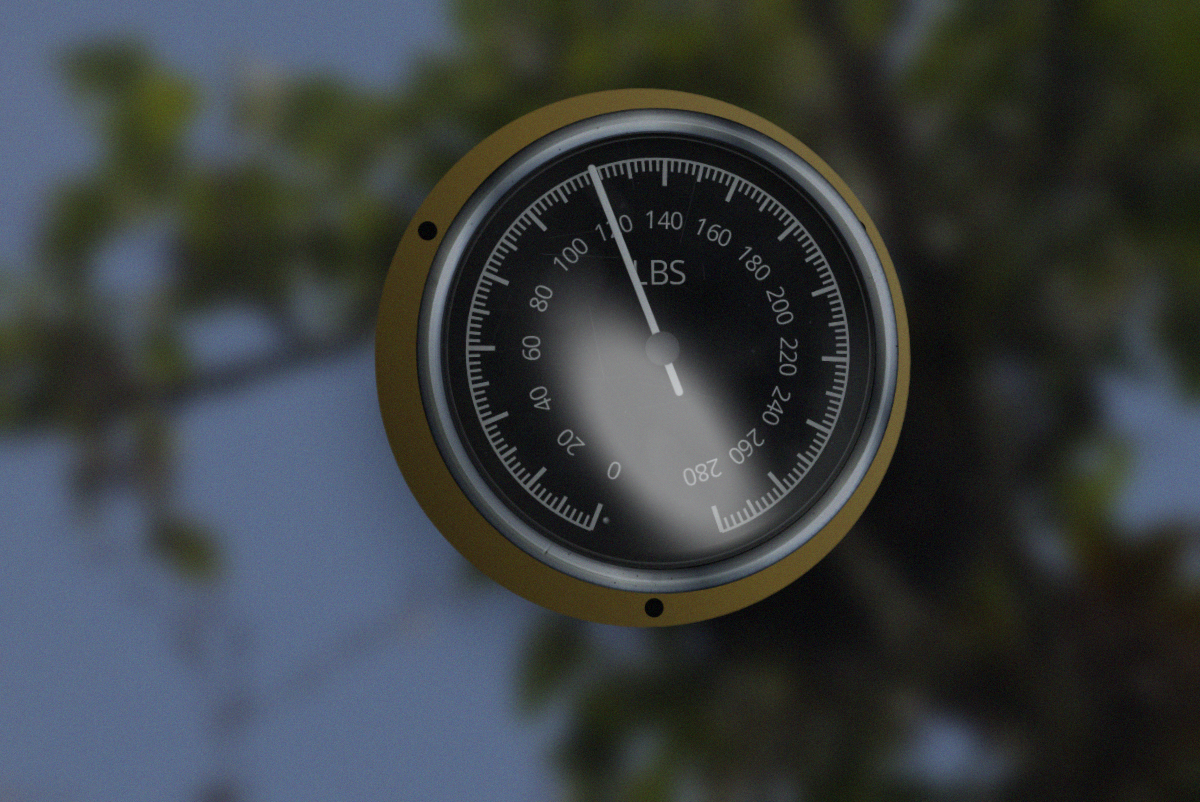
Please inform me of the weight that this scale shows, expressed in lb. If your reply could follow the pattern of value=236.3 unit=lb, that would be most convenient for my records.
value=120 unit=lb
